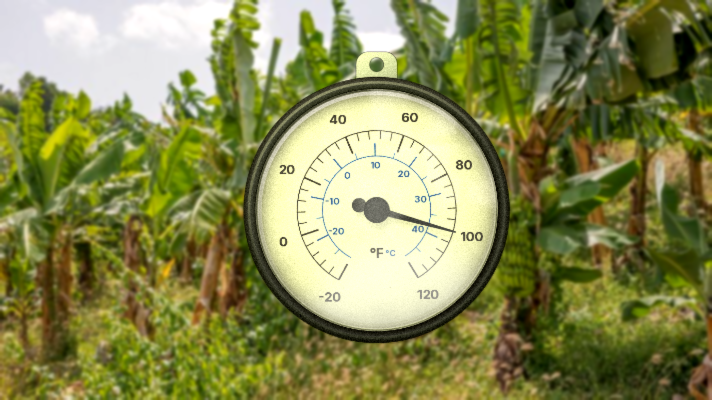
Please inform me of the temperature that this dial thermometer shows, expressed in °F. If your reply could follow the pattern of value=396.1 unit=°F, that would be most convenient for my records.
value=100 unit=°F
